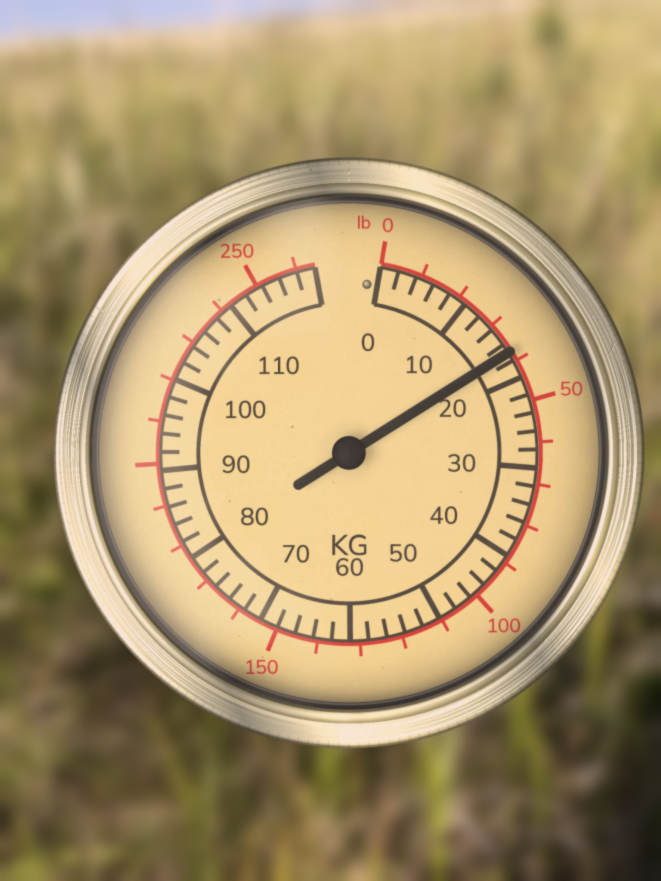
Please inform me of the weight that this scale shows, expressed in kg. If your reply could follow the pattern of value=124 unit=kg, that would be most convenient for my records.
value=17 unit=kg
